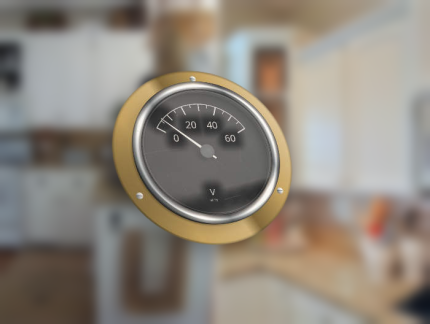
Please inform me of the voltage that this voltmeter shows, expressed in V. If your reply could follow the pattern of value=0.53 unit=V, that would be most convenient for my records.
value=5 unit=V
